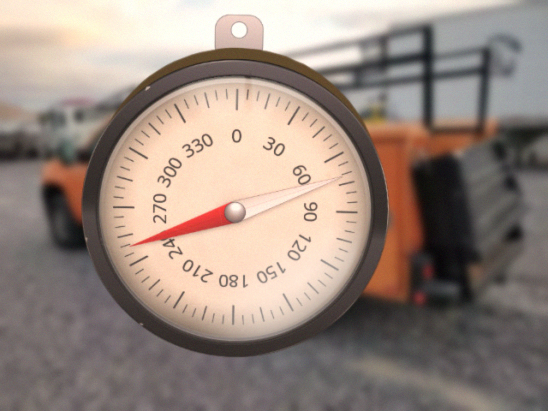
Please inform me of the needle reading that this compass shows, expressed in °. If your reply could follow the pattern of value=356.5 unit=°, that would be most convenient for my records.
value=250 unit=°
